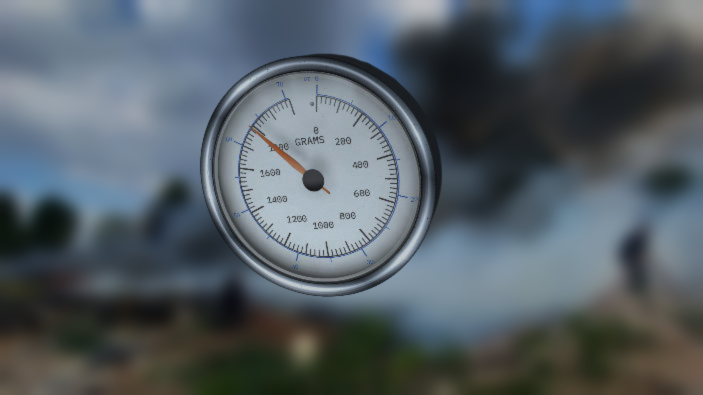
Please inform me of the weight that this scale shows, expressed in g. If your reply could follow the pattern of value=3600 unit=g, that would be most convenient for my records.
value=1800 unit=g
